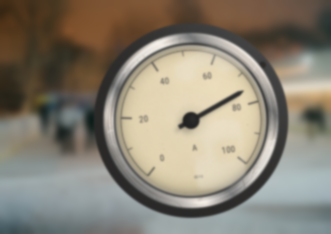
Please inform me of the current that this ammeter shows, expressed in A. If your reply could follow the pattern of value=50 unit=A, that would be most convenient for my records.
value=75 unit=A
